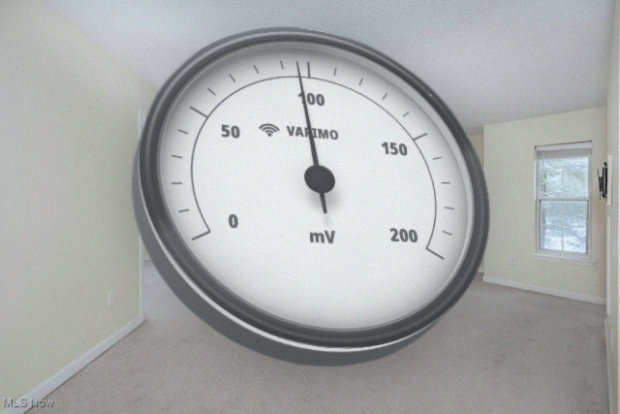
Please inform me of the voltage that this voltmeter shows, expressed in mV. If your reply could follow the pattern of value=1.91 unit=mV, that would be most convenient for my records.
value=95 unit=mV
